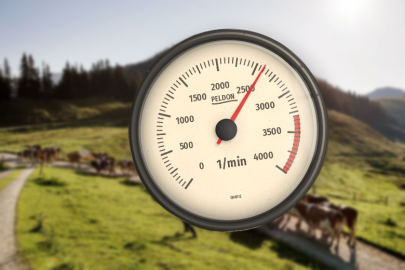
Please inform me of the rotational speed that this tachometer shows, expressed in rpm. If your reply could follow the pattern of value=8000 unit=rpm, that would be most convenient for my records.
value=2600 unit=rpm
